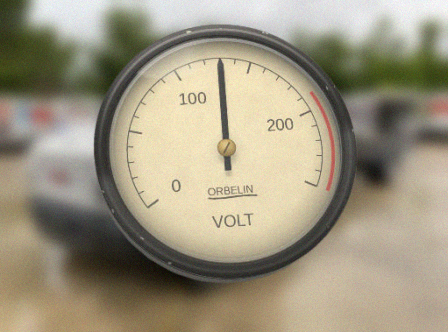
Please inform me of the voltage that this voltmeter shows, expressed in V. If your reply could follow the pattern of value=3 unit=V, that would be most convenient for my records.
value=130 unit=V
